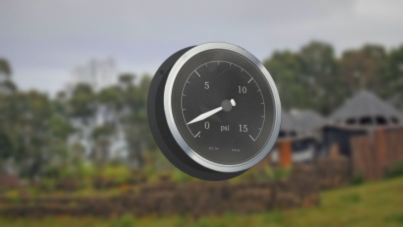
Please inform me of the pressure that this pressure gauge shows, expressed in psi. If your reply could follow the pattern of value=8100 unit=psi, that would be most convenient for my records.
value=1 unit=psi
